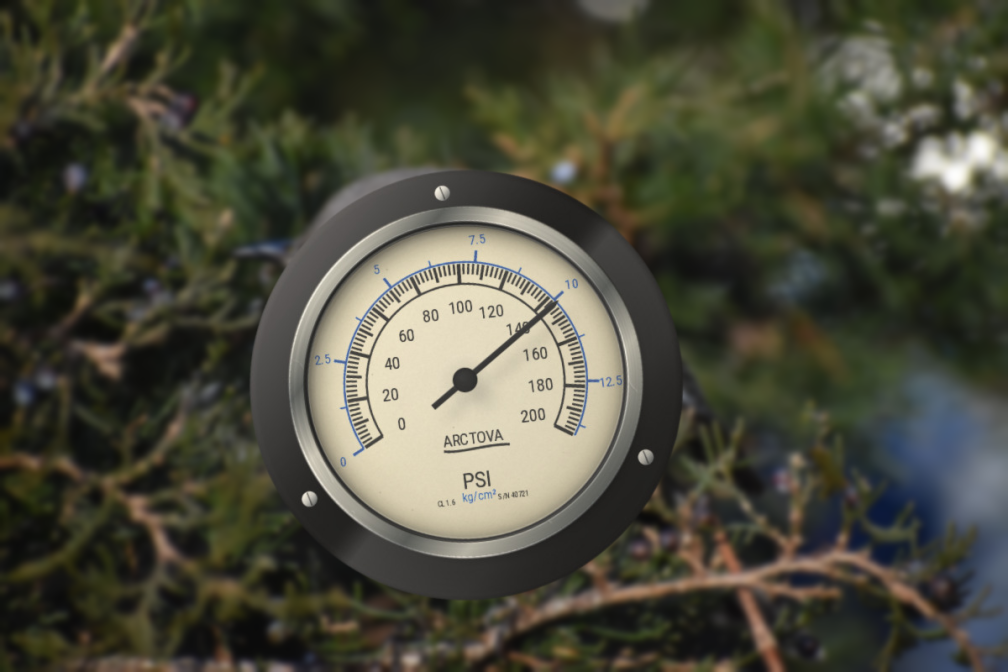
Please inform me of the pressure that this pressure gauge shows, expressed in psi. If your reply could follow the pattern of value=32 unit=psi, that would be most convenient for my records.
value=144 unit=psi
